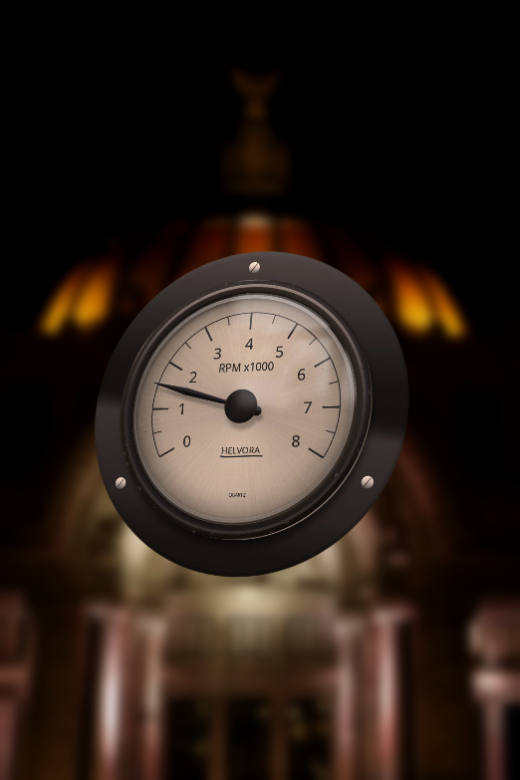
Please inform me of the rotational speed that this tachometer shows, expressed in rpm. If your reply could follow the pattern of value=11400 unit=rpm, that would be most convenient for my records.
value=1500 unit=rpm
